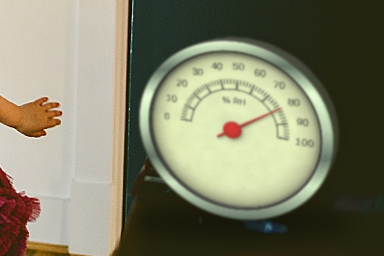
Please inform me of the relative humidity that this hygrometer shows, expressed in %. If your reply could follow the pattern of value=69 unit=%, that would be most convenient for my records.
value=80 unit=%
